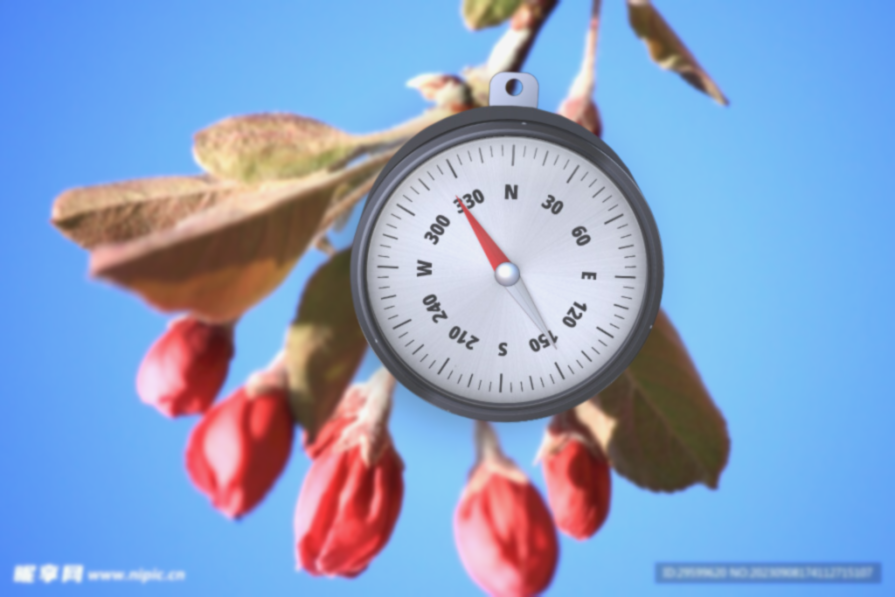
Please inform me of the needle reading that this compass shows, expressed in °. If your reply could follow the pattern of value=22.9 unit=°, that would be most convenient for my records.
value=325 unit=°
